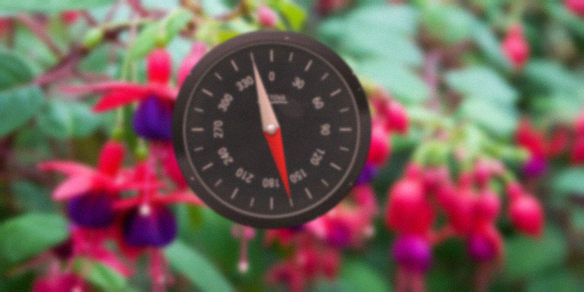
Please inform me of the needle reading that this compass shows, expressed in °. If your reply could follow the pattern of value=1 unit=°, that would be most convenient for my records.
value=165 unit=°
